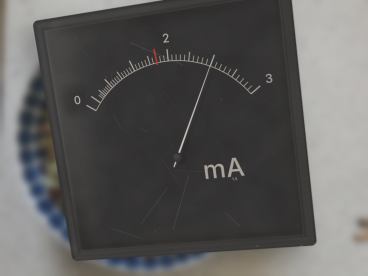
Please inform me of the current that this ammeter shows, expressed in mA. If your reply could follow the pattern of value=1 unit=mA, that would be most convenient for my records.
value=2.5 unit=mA
